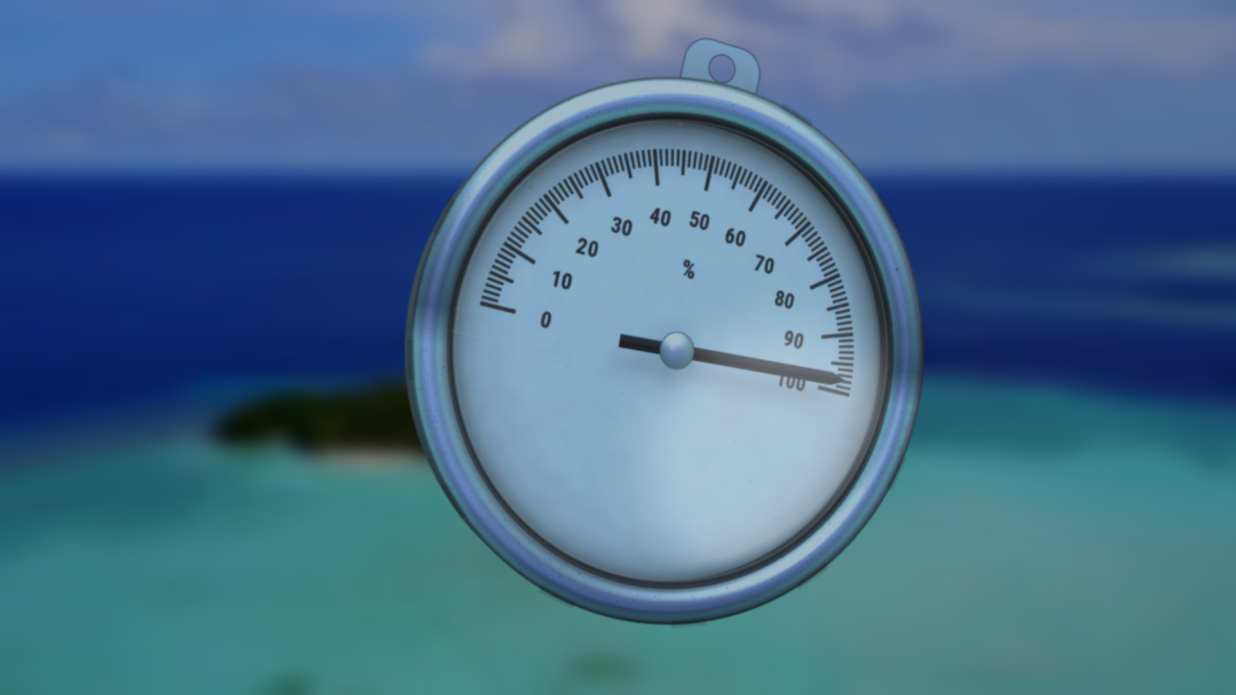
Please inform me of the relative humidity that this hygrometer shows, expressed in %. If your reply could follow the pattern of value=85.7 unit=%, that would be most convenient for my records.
value=98 unit=%
